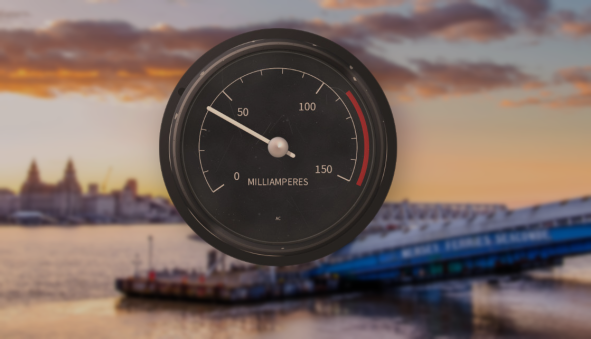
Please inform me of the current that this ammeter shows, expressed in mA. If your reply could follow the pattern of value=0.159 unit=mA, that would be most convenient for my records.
value=40 unit=mA
